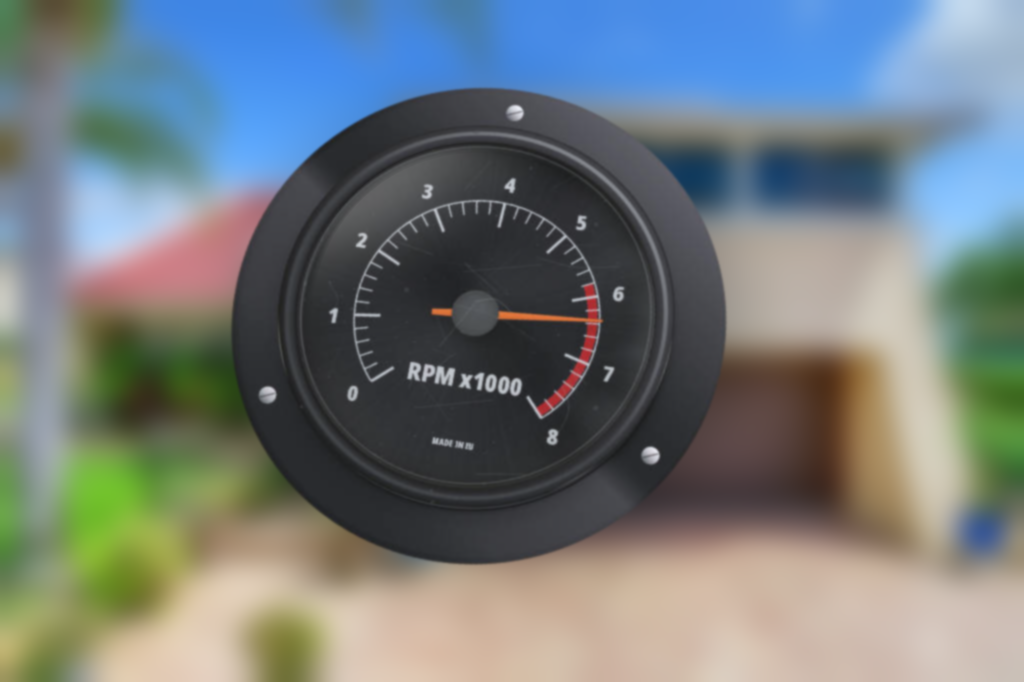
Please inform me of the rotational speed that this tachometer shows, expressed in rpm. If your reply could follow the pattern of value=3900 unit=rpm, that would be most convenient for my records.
value=6400 unit=rpm
